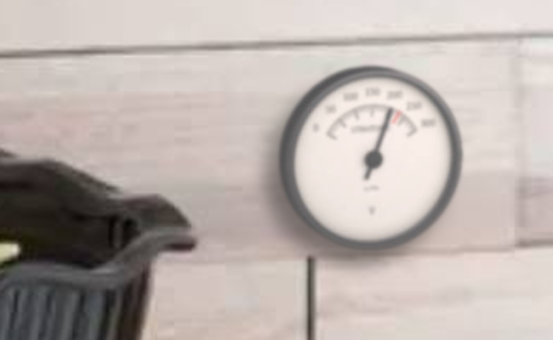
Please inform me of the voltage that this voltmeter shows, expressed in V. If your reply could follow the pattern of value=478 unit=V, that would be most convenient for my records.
value=200 unit=V
